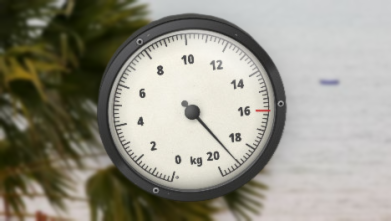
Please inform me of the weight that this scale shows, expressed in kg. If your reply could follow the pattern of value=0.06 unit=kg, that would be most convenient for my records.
value=19 unit=kg
